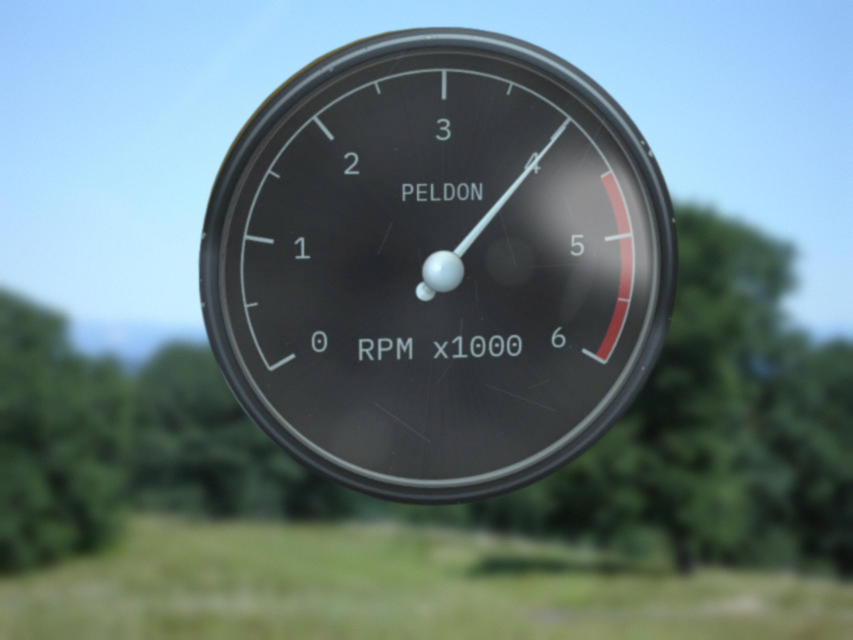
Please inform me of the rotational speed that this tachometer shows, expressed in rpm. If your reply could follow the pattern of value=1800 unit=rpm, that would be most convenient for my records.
value=4000 unit=rpm
